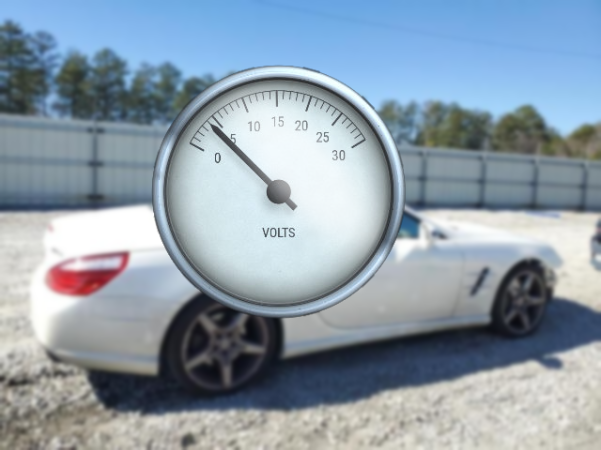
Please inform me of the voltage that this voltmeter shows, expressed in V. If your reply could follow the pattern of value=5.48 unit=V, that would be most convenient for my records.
value=4 unit=V
